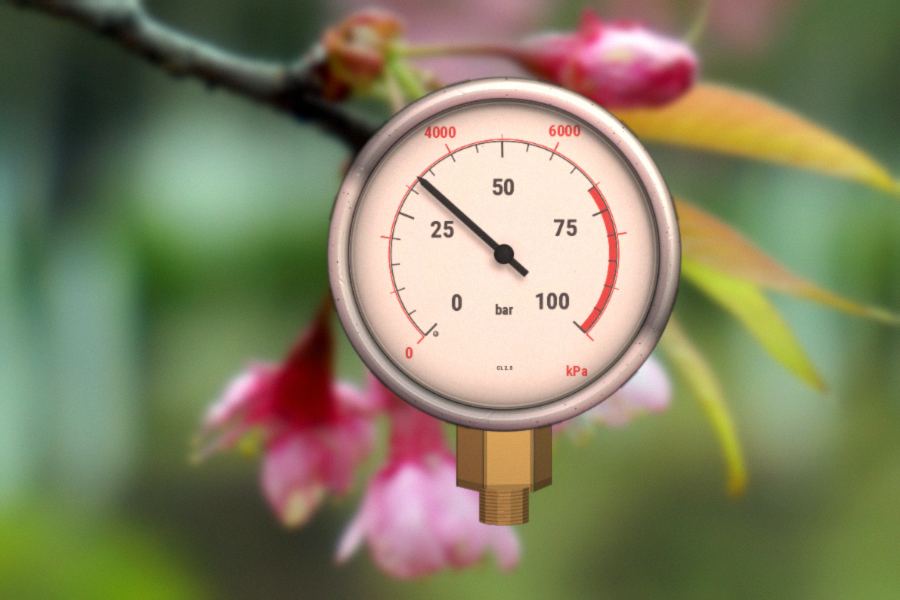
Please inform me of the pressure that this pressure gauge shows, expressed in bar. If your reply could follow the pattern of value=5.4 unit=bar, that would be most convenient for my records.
value=32.5 unit=bar
